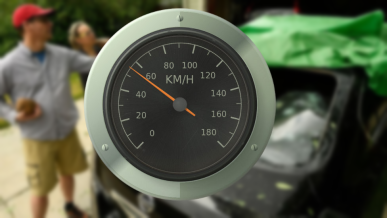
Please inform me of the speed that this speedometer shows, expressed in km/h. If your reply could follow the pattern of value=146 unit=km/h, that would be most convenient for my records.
value=55 unit=km/h
